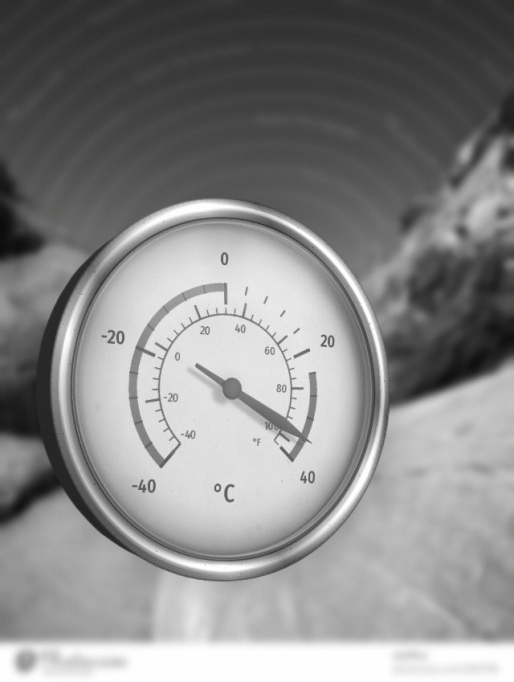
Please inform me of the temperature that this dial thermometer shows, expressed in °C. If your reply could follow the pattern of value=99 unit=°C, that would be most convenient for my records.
value=36 unit=°C
